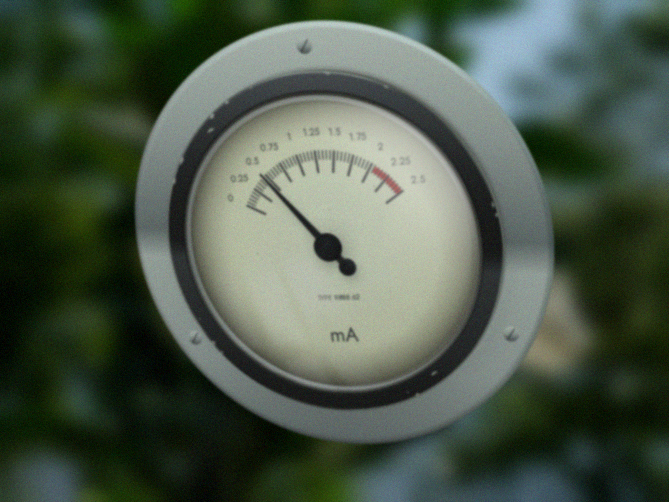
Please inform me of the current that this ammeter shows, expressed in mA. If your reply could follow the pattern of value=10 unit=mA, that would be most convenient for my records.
value=0.5 unit=mA
